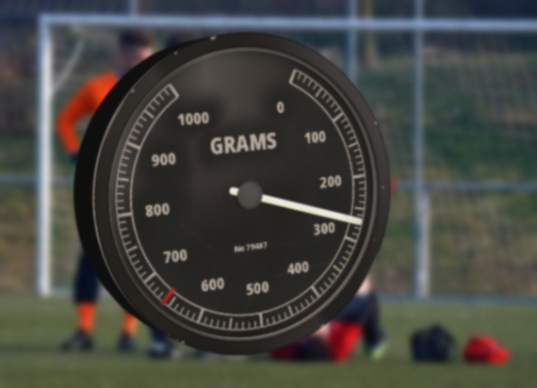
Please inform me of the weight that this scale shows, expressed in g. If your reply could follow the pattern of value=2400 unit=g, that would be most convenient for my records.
value=270 unit=g
